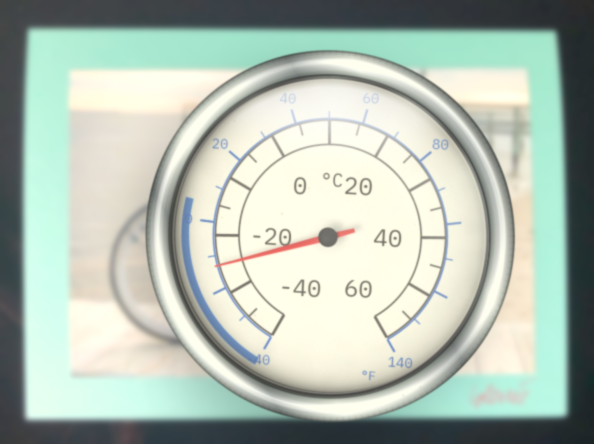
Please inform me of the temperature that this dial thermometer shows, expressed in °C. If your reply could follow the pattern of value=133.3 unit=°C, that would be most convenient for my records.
value=-25 unit=°C
